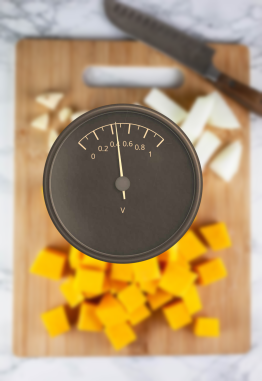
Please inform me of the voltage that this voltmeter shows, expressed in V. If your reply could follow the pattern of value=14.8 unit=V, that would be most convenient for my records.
value=0.45 unit=V
